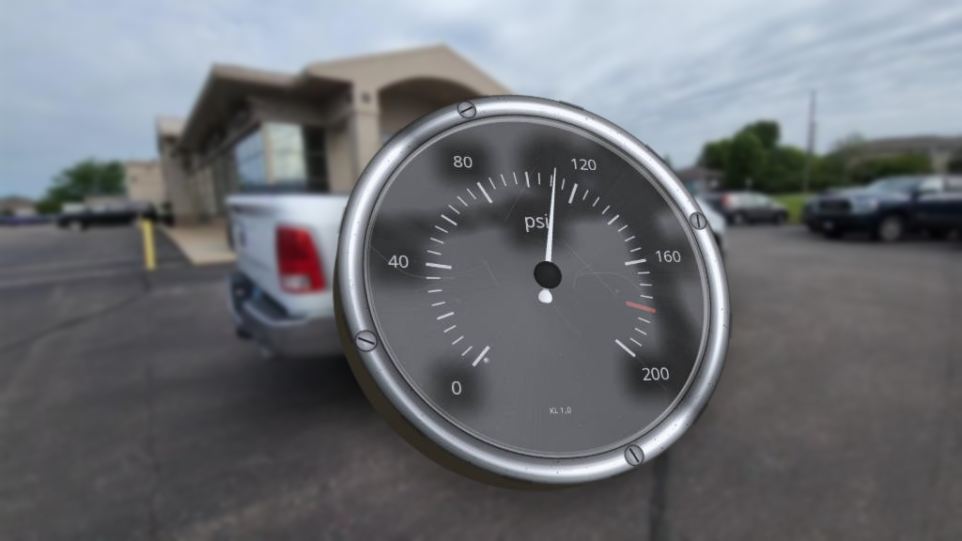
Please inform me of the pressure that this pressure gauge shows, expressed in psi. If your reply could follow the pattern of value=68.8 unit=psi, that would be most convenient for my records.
value=110 unit=psi
